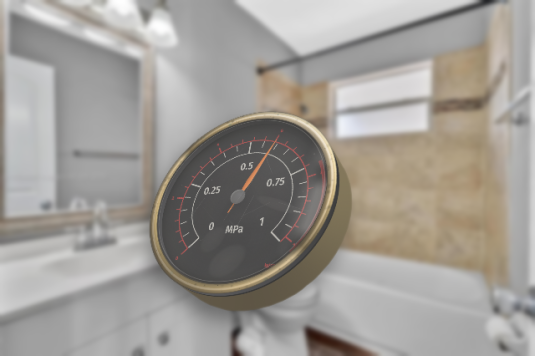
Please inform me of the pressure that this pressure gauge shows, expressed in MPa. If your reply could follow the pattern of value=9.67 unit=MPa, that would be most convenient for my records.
value=0.6 unit=MPa
